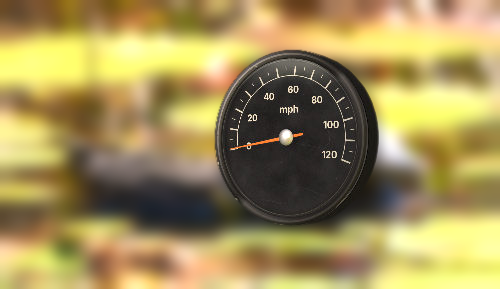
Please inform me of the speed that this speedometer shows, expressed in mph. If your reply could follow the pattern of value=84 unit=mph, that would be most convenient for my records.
value=0 unit=mph
